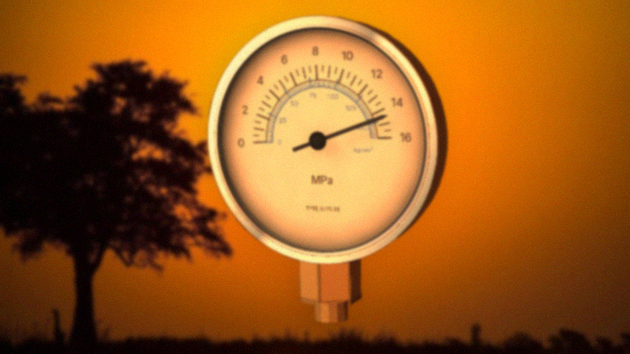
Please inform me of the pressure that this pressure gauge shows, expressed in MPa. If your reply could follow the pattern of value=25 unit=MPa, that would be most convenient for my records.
value=14.5 unit=MPa
